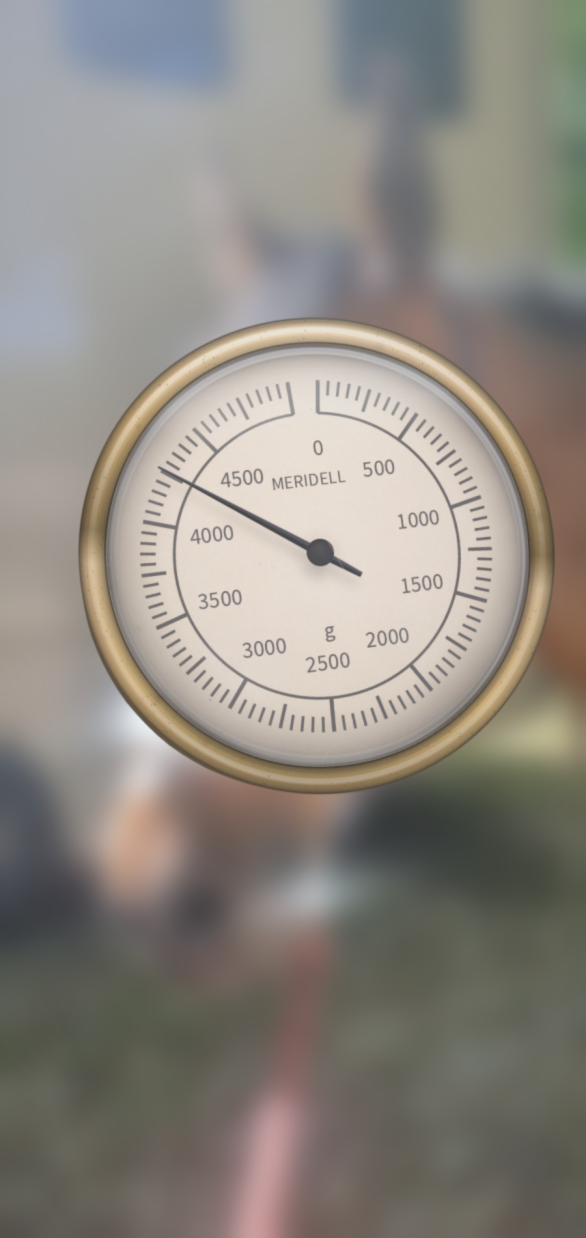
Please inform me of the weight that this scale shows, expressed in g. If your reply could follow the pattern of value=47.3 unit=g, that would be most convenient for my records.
value=4250 unit=g
